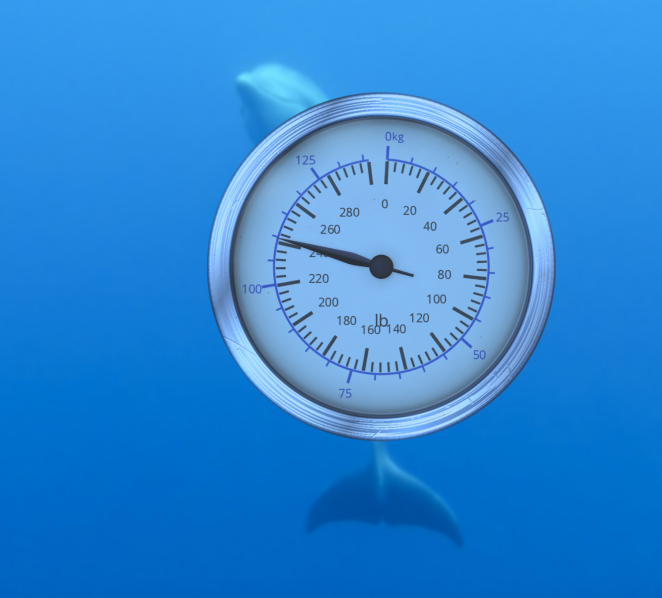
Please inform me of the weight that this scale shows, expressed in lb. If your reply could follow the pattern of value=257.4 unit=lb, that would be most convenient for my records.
value=242 unit=lb
